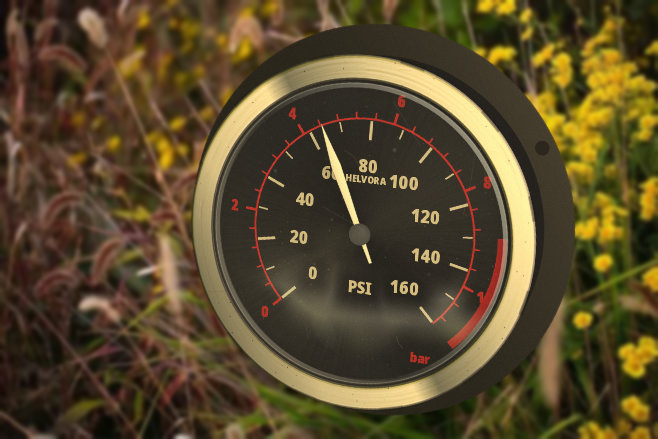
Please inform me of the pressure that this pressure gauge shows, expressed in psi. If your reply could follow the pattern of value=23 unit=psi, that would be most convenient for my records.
value=65 unit=psi
